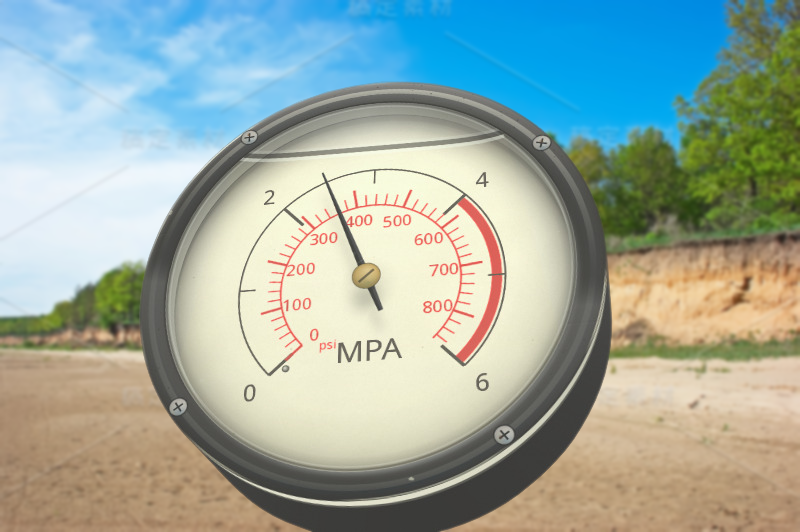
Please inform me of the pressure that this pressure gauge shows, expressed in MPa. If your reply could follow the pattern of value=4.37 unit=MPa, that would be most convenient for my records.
value=2.5 unit=MPa
